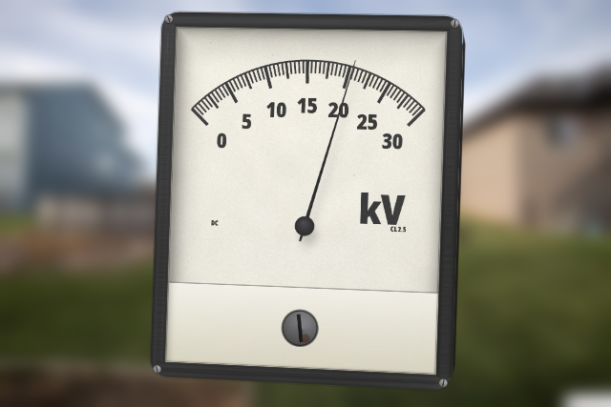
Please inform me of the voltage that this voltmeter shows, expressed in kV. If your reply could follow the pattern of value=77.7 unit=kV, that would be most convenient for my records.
value=20.5 unit=kV
